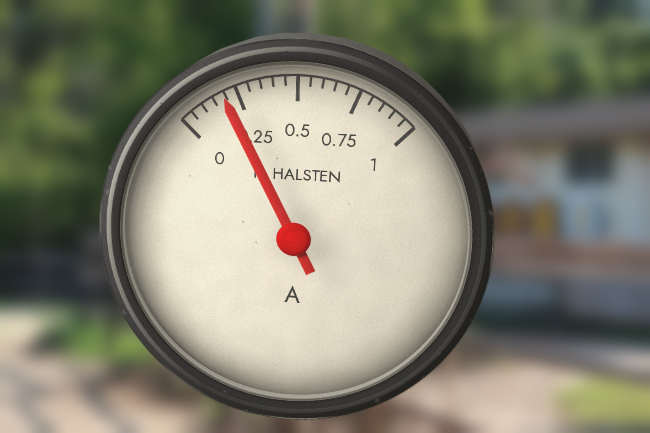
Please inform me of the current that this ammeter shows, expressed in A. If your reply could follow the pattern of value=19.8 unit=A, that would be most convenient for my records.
value=0.2 unit=A
